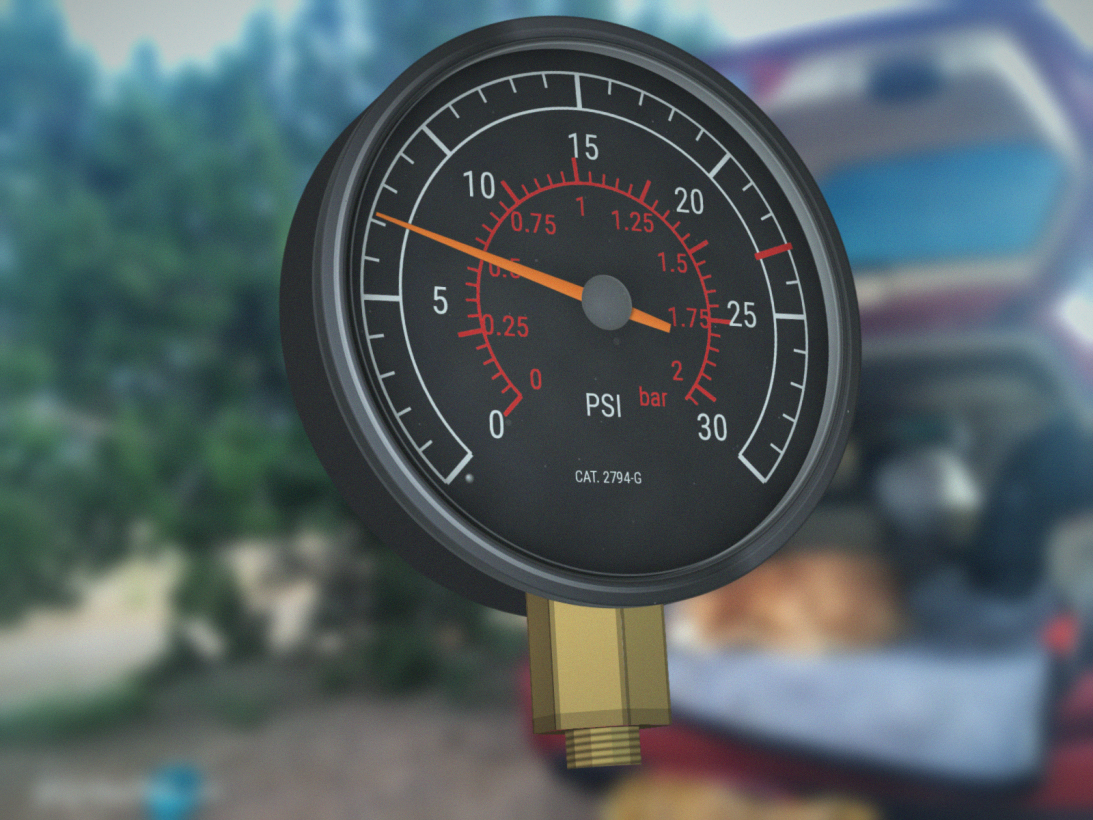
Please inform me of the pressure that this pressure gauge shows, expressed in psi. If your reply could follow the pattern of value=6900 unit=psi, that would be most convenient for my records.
value=7 unit=psi
